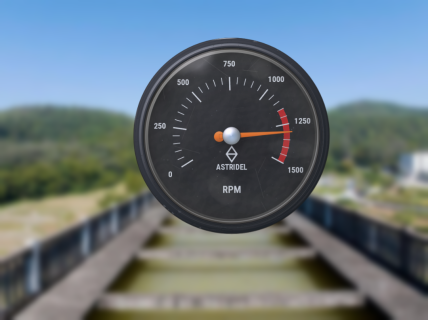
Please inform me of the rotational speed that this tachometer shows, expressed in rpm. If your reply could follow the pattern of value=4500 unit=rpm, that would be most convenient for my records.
value=1300 unit=rpm
